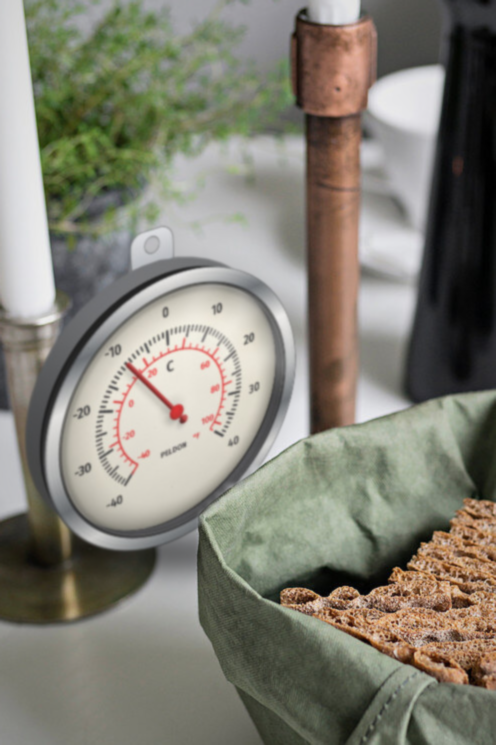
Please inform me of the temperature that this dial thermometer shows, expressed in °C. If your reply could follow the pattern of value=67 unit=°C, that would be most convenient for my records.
value=-10 unit=°C
